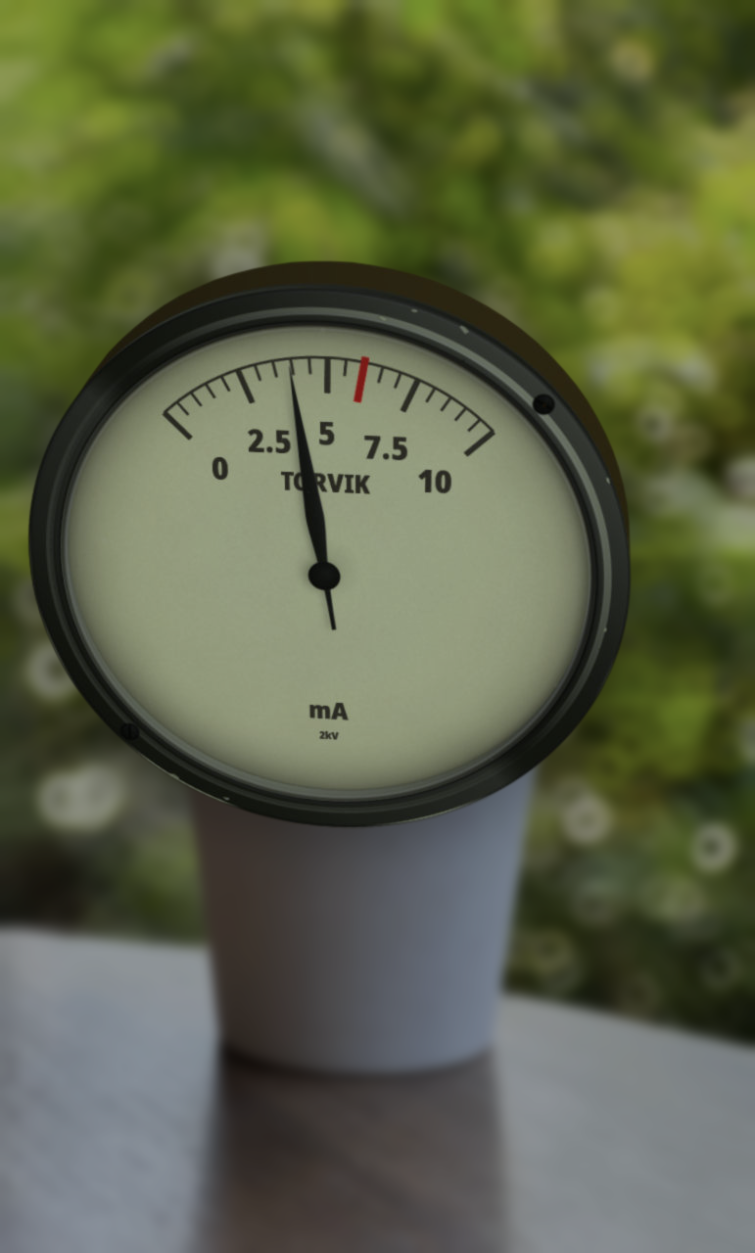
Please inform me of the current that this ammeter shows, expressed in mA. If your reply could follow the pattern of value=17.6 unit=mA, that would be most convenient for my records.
value=4 unit=mA
